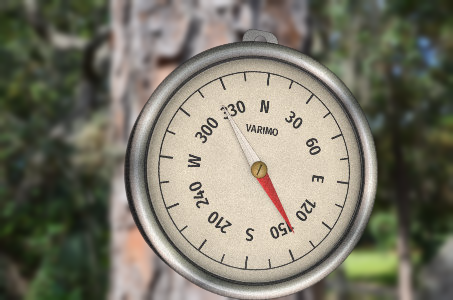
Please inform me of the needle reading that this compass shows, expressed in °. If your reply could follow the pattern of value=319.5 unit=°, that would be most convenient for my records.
value=142.5 unit=°
